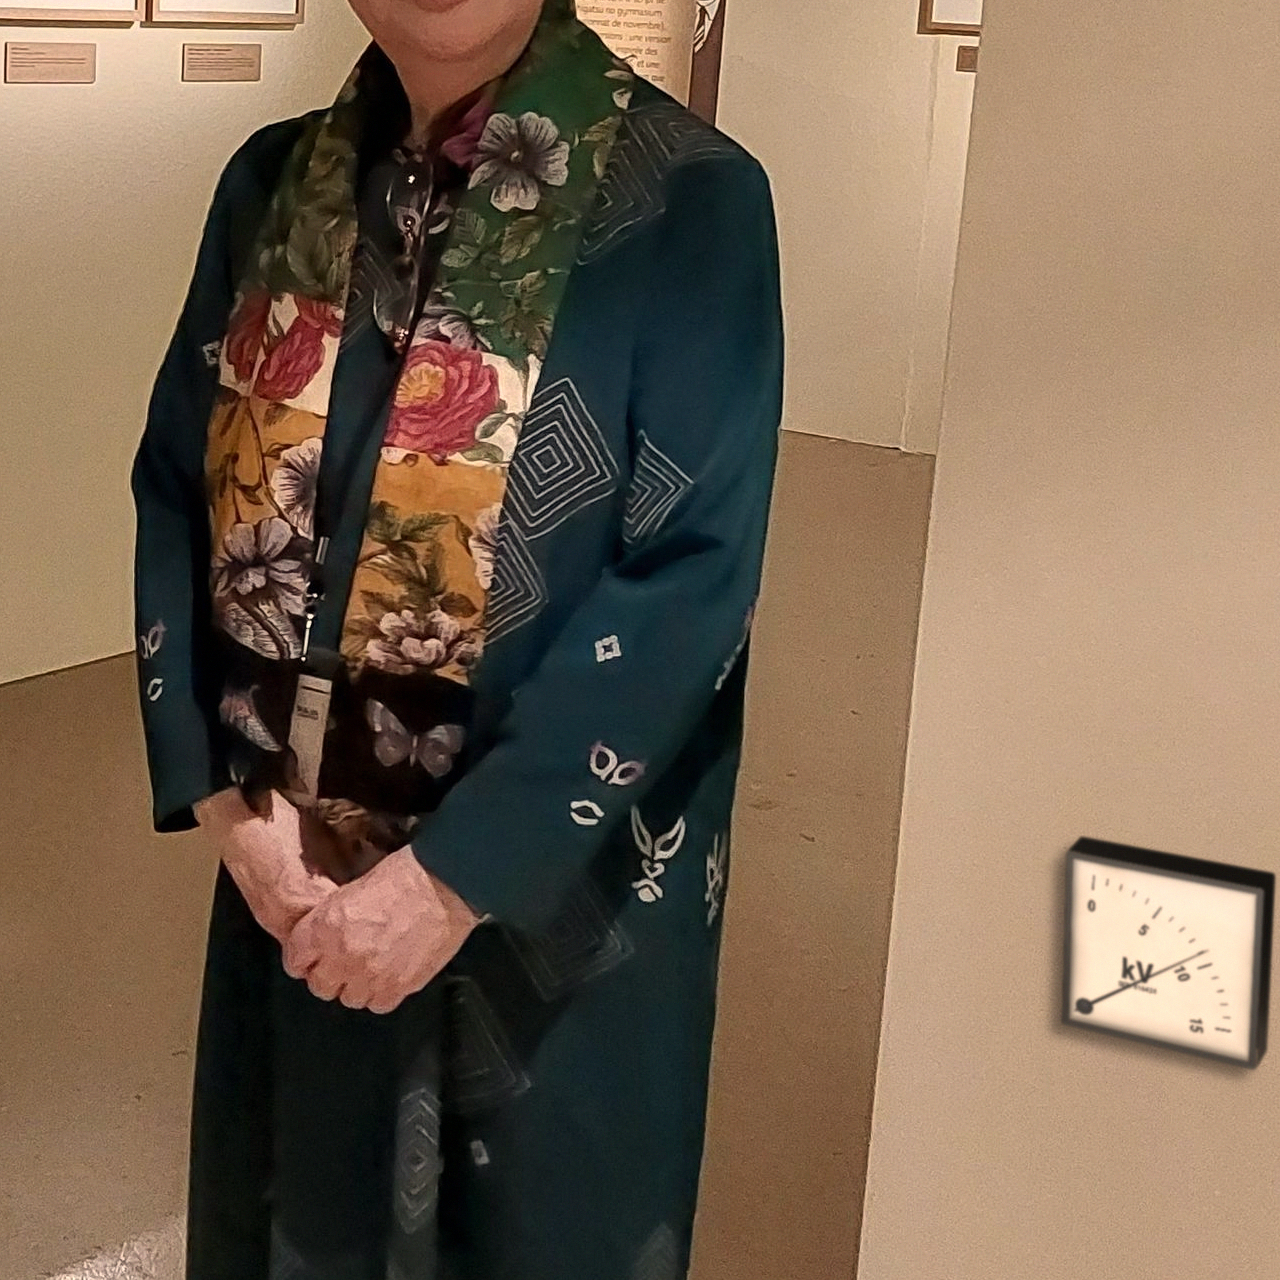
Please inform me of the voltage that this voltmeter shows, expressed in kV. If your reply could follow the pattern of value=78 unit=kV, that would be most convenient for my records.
value=9 unit=kV
